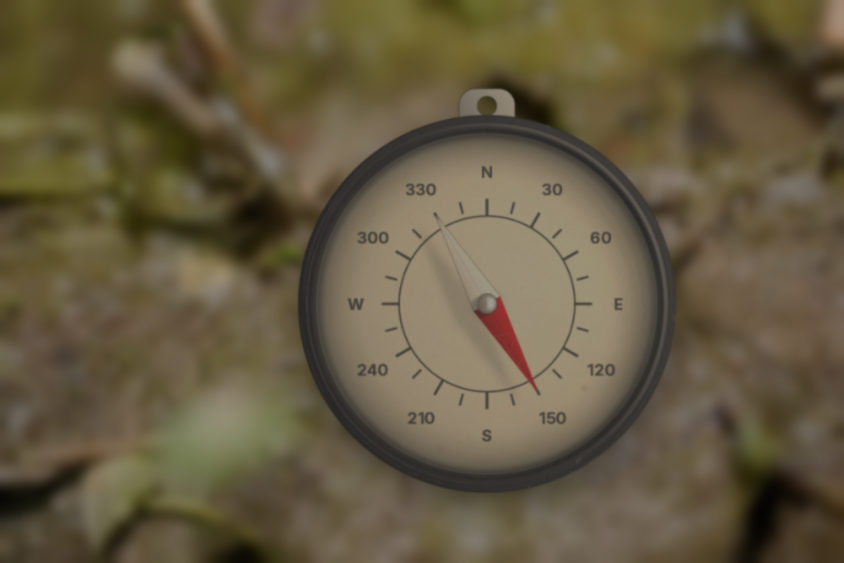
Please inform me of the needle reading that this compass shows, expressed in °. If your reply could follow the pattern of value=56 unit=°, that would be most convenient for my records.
value=150 unit=°
